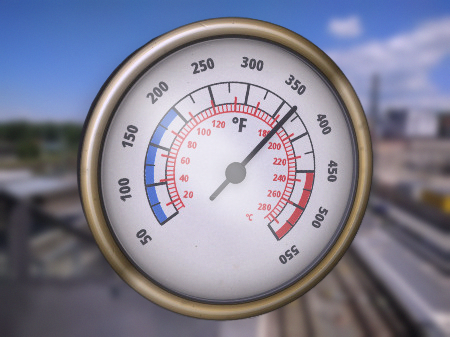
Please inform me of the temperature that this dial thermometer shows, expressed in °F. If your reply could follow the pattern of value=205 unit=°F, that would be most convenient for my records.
value=362.5 unit=°F
